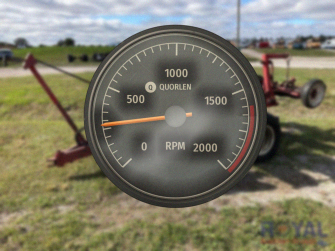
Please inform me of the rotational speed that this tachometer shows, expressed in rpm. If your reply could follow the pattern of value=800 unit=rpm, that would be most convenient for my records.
value=275 unit=rpm
